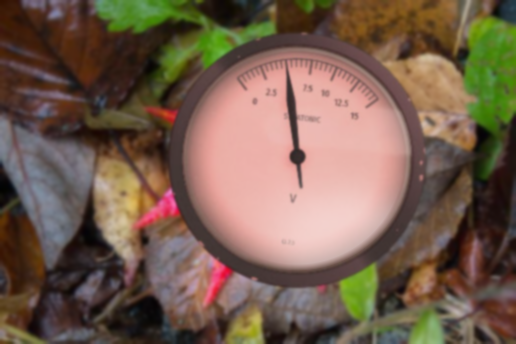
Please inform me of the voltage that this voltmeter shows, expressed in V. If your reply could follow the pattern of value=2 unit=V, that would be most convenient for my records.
value=5 unit=V
